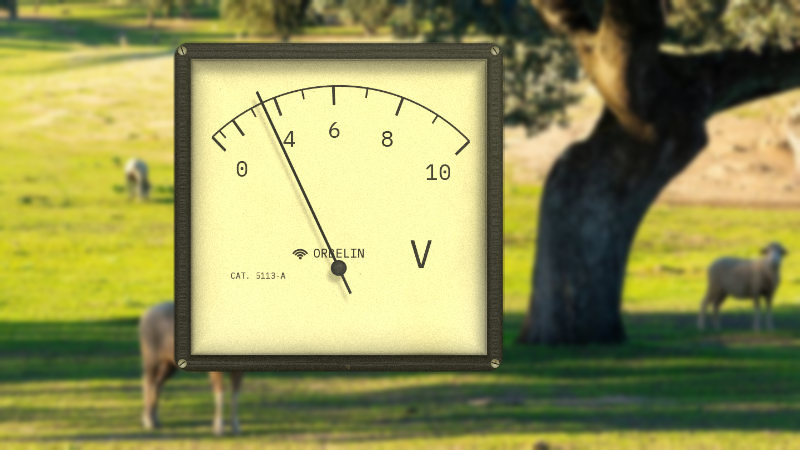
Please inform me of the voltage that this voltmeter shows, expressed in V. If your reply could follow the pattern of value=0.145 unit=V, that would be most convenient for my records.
value=3.5 unit=V
